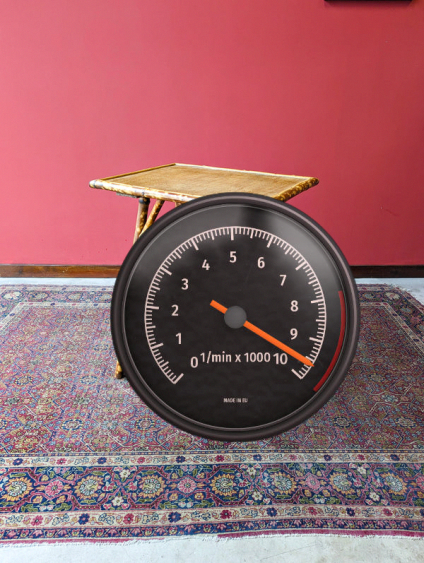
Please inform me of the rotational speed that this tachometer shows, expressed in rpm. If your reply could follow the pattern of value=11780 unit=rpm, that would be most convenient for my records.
value=9600 unit=rpm
